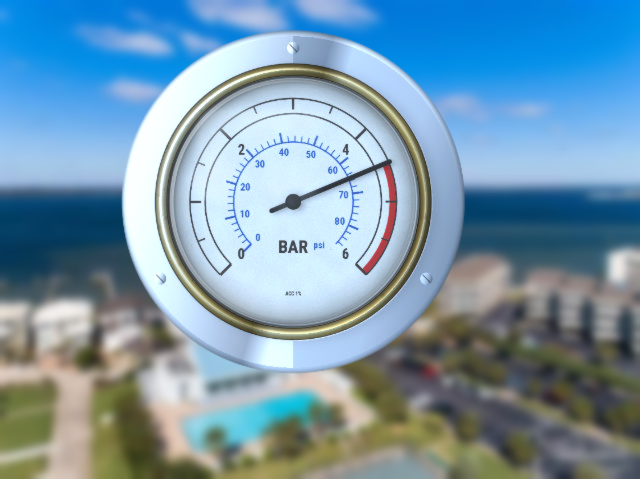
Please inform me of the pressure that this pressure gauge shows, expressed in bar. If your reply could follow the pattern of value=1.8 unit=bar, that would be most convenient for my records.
value=4.5 unit=bar
